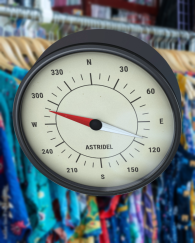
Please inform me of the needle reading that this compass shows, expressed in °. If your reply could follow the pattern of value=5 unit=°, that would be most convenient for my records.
value=290 unit=°
